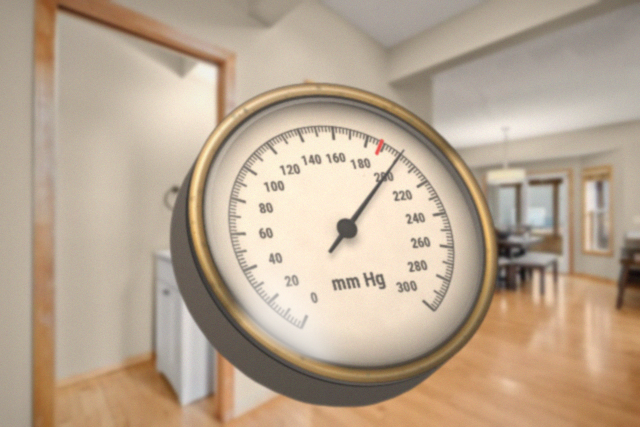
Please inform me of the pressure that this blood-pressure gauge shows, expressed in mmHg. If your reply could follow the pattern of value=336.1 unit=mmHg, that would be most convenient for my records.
value=200 unit=mmHg
